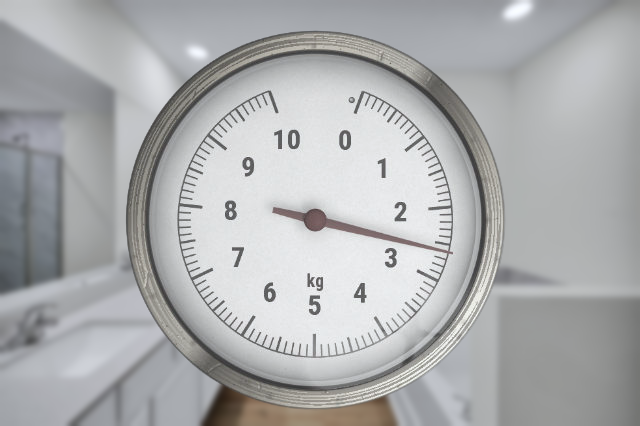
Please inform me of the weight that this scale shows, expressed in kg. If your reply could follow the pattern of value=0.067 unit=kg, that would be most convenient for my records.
value=2.6 unit=kg
